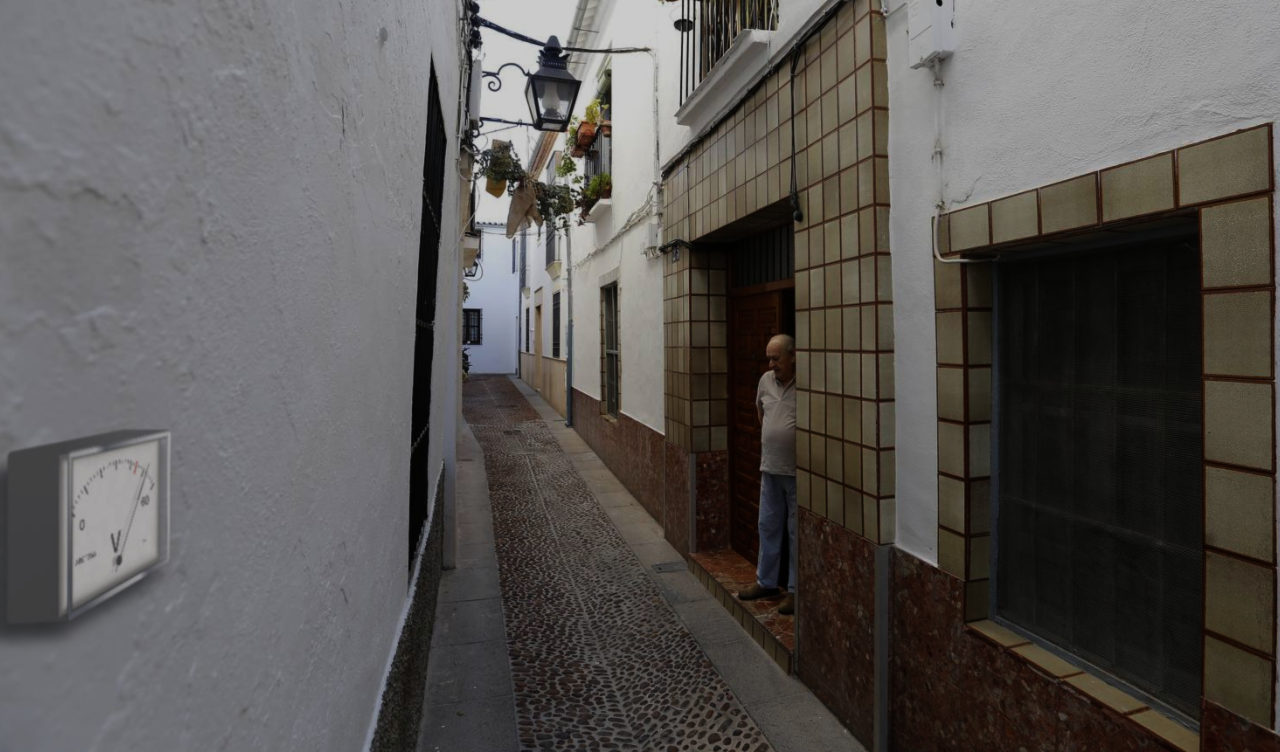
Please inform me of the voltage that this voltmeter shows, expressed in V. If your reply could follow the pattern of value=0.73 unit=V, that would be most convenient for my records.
value=50 unit=V
